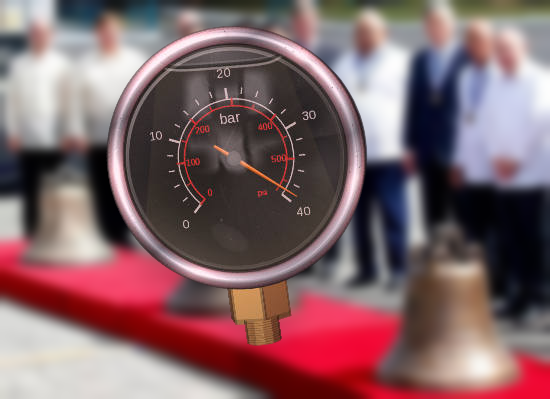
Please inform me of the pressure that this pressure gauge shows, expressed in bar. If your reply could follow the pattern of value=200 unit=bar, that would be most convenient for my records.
value=39 unit=bar
